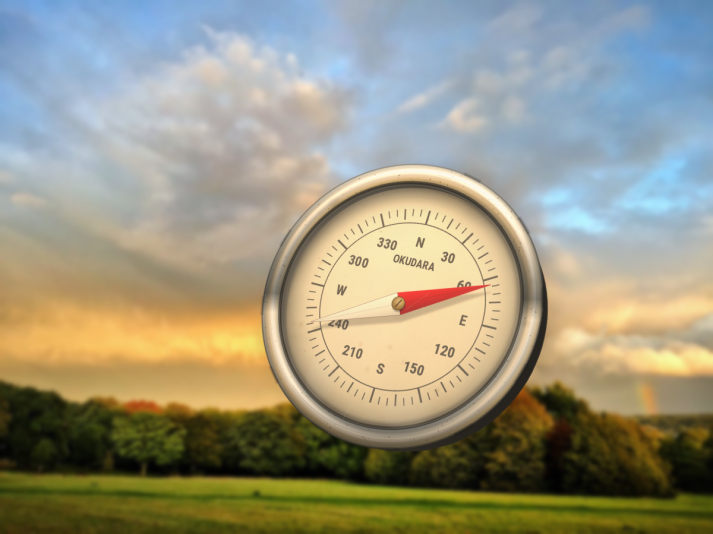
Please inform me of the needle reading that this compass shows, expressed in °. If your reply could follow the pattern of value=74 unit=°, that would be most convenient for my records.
value=65 unit=°
